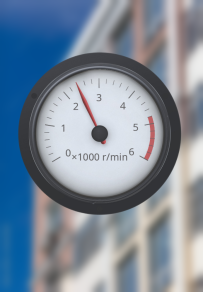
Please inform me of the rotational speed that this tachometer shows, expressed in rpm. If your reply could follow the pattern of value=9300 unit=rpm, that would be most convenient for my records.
value=2400 unit=rpm
